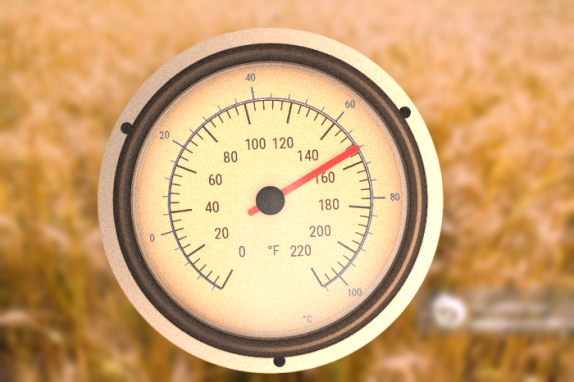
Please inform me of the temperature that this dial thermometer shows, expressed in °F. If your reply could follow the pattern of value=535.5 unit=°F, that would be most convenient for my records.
value=154 unit=°F
